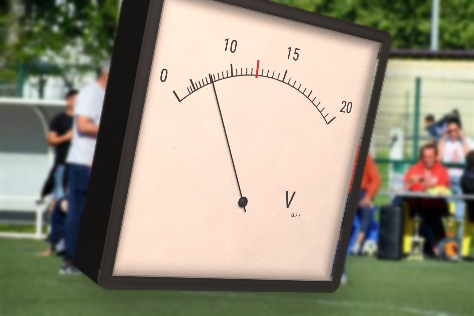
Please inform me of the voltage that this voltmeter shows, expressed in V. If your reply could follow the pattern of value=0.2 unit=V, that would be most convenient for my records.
value=7.5 unit=V
